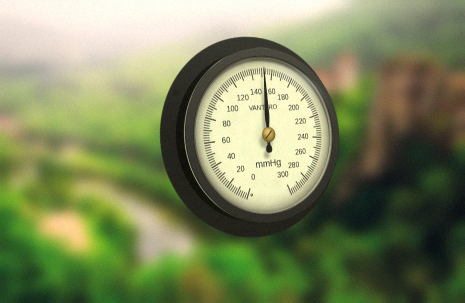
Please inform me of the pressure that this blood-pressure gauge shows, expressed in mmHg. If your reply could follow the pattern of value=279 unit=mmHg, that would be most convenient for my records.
value=150 unit=mmHg
